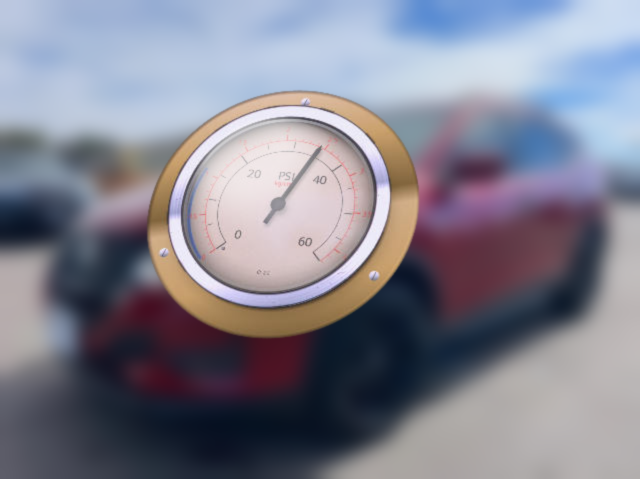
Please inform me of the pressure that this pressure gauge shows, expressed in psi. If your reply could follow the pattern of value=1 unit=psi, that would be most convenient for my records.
value=35 unit=psi
